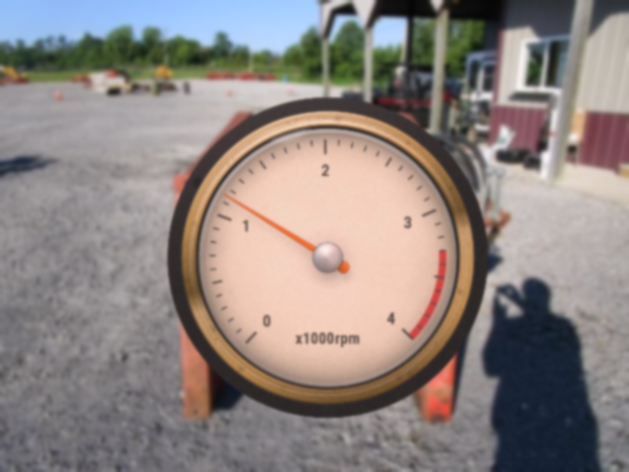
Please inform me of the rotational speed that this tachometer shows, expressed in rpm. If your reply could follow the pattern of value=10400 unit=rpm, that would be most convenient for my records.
value=1150 unit=rpm
